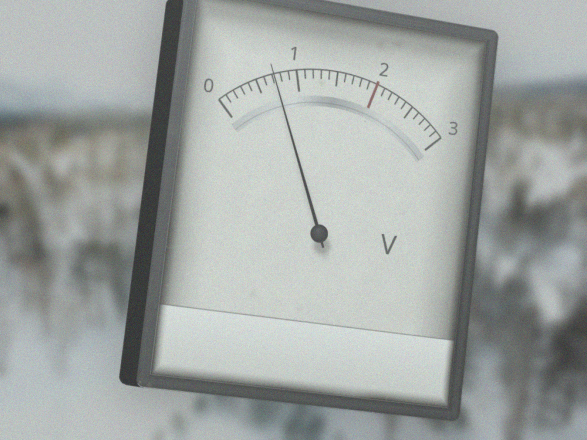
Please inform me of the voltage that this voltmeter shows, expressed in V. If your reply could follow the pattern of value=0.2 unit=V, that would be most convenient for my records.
value=0.7 unit=V
